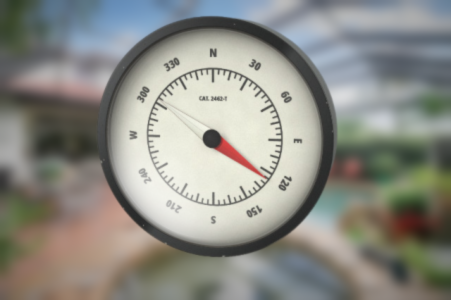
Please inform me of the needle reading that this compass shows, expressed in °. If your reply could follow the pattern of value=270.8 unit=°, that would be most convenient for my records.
value=125 unit=°
